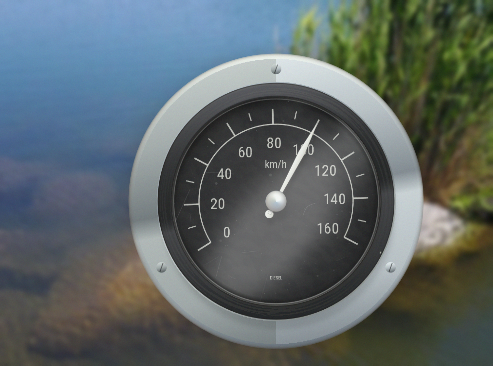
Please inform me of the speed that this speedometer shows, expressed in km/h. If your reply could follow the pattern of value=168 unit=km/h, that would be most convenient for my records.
value=100 unit=km/h
